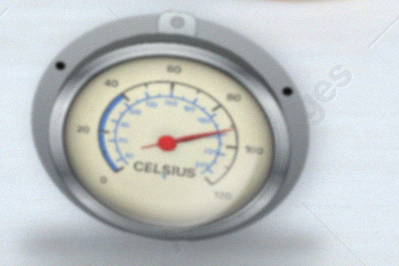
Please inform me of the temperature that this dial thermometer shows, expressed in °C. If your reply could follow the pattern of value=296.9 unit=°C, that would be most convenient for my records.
value=90 unit=°C
